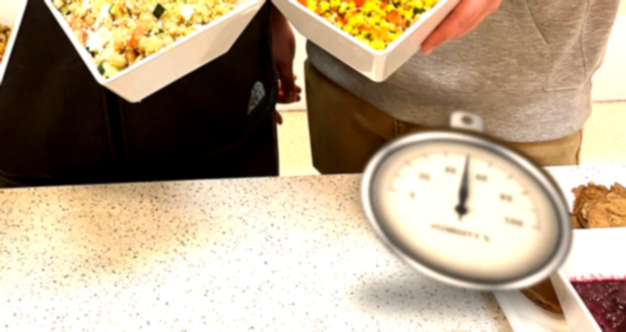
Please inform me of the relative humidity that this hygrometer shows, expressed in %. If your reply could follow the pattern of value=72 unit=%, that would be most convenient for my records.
value=50 unit=%
